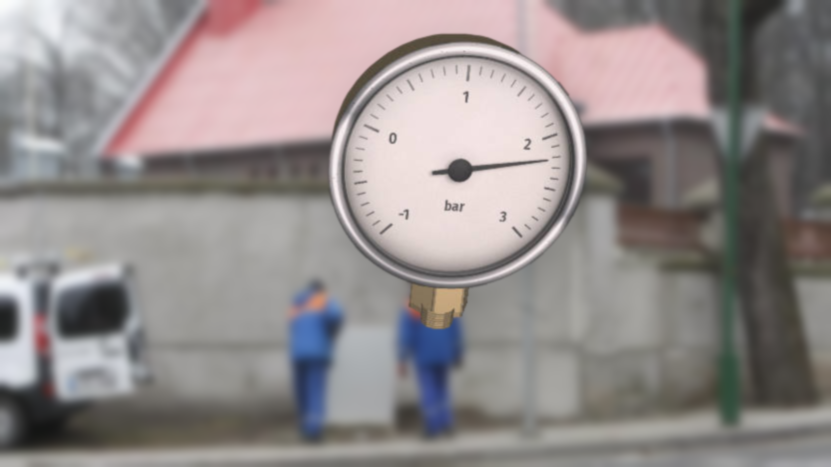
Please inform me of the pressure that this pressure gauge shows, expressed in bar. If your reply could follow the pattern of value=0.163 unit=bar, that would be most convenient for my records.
value=2.2 unit=bar
